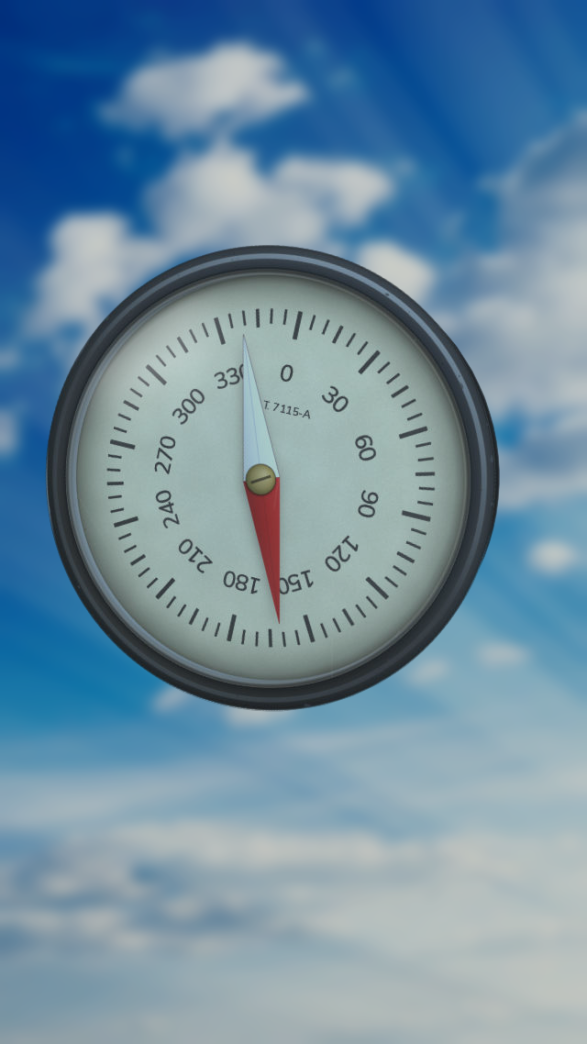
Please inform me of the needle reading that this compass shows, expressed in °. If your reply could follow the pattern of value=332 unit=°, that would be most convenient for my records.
value=160 unit=°
